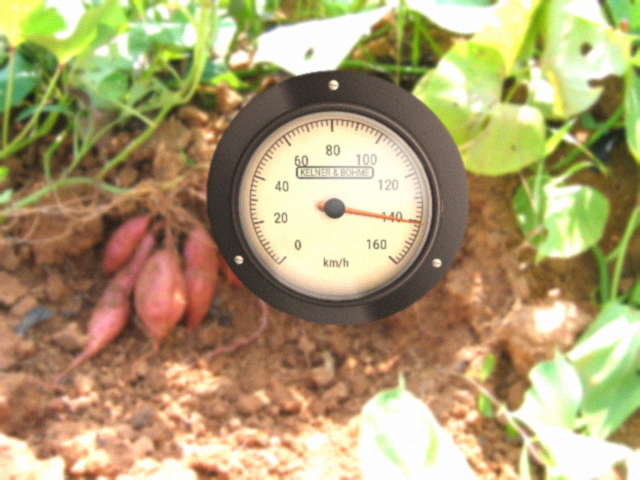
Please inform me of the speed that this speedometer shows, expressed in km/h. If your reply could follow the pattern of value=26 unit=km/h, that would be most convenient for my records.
value=140 unit=km/h
